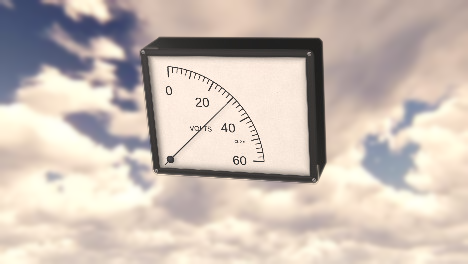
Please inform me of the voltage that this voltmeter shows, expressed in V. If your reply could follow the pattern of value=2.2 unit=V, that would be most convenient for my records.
value=30 unit=V
